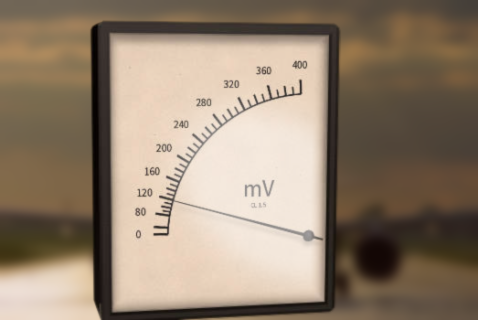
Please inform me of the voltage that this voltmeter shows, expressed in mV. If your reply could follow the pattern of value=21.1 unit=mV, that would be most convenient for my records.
value=120 unit=mV
